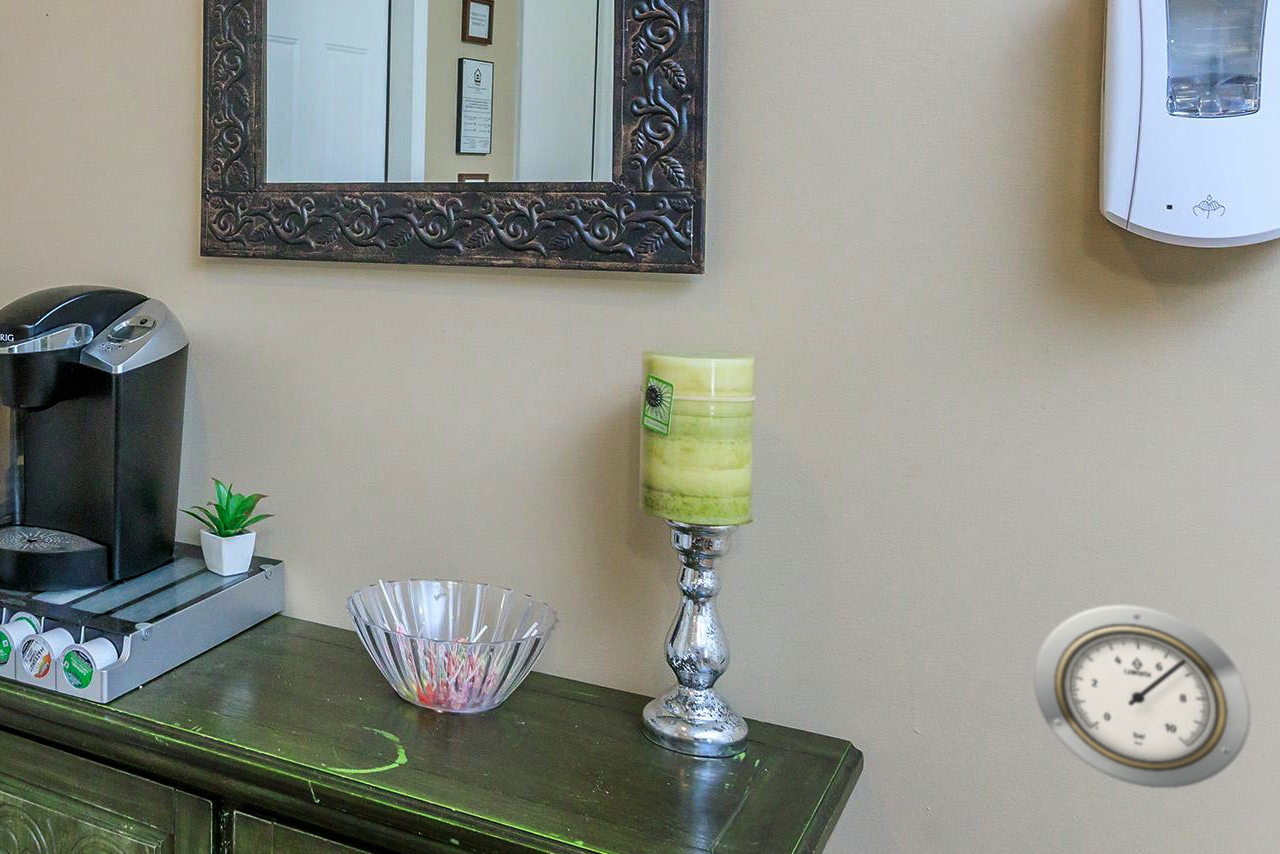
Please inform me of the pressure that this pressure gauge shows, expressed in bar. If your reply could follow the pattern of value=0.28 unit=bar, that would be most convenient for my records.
value=6.5 unit=bar
